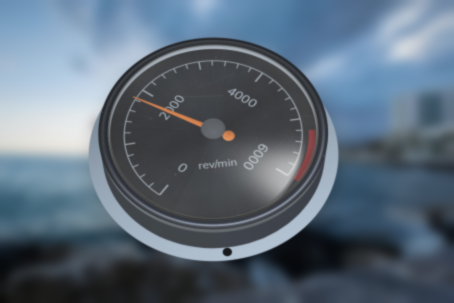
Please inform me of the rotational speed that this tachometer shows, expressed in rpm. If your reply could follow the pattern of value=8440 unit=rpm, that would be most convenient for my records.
value=1800 unit=rpm
